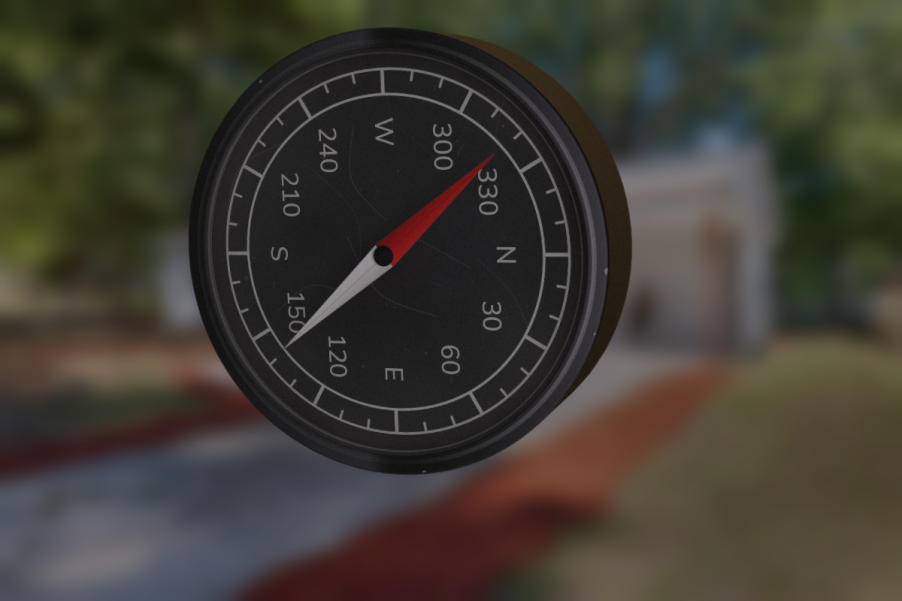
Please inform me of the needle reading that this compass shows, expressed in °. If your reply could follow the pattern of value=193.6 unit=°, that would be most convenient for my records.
value=320 unit=°
